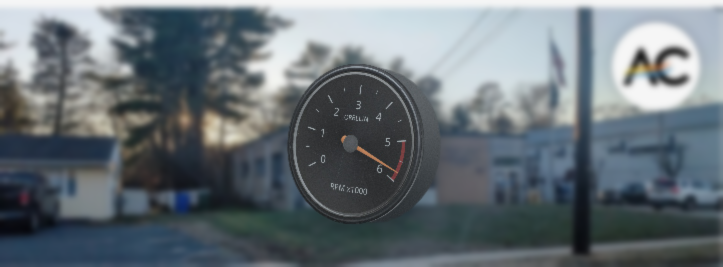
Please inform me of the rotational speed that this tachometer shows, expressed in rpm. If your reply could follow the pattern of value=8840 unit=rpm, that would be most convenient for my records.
value=5750 unit=rpm
